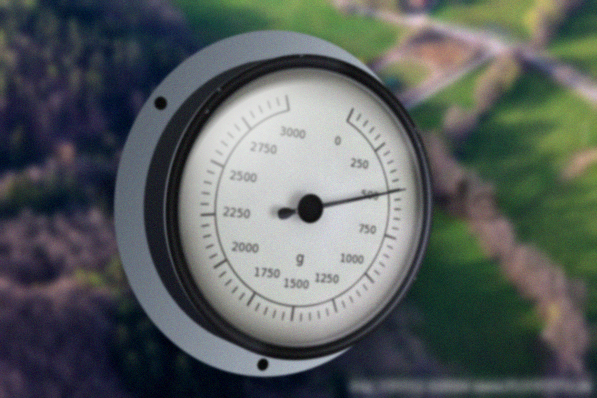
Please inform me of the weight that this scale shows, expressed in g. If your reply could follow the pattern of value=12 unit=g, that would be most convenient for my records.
value=500 unit=g
